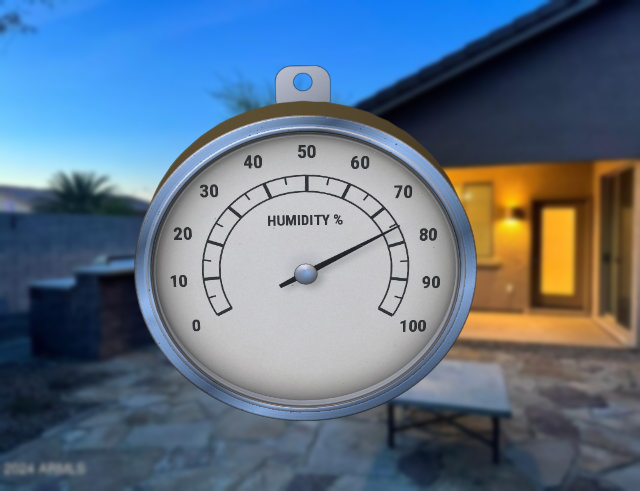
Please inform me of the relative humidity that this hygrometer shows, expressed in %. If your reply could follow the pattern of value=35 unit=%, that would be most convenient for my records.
value=75 unit=%
